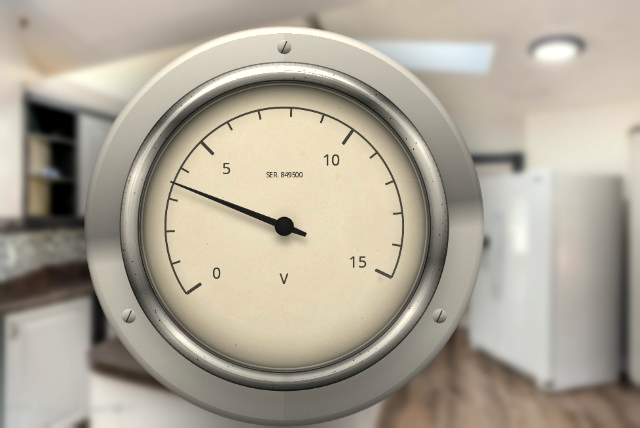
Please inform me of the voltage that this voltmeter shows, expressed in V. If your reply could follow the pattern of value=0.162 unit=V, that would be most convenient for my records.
value=3.5 unit=V
